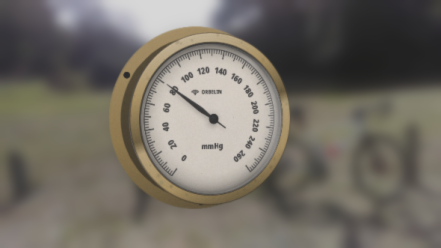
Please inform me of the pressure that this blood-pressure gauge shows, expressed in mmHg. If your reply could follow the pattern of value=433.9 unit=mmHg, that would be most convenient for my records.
value=80 unit=mmHg
